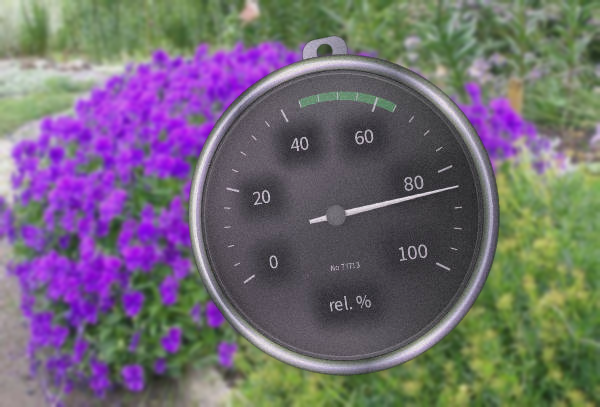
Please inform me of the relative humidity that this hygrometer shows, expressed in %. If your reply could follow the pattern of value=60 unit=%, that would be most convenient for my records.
value=84 unit=%
